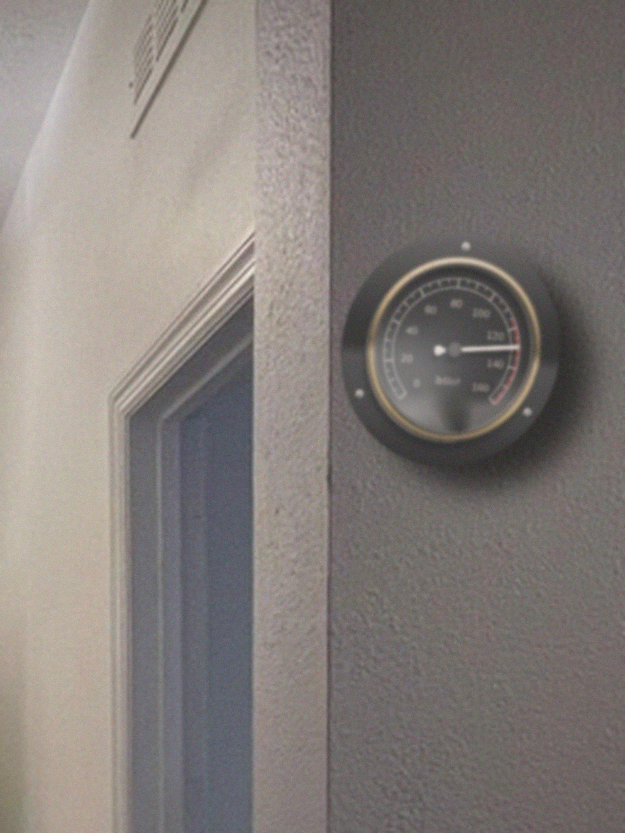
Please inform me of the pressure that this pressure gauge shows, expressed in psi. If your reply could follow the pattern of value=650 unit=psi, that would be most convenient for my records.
value=130 unit=psi
